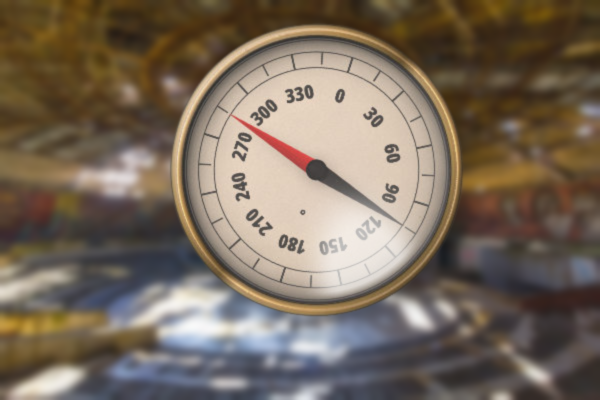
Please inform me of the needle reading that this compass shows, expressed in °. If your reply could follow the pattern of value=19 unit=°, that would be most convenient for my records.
value=285 unit=°
